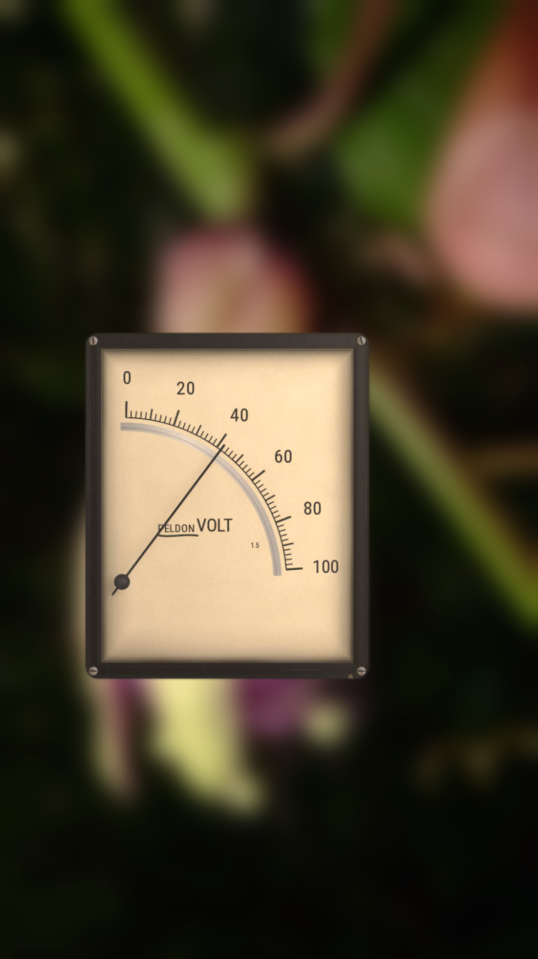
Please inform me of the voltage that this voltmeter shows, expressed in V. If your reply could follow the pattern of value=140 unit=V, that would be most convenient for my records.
value=42 unit=V
